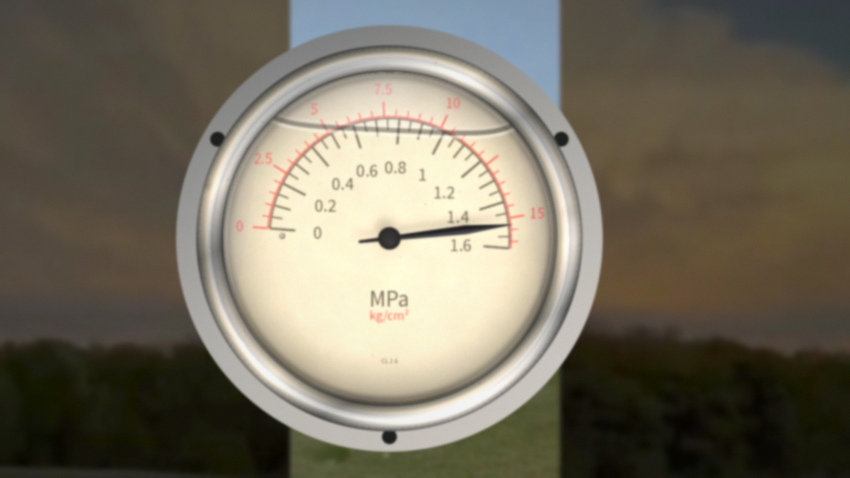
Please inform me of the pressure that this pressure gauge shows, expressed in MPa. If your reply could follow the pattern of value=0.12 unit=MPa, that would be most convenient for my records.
value=1.5 unit=MPa
